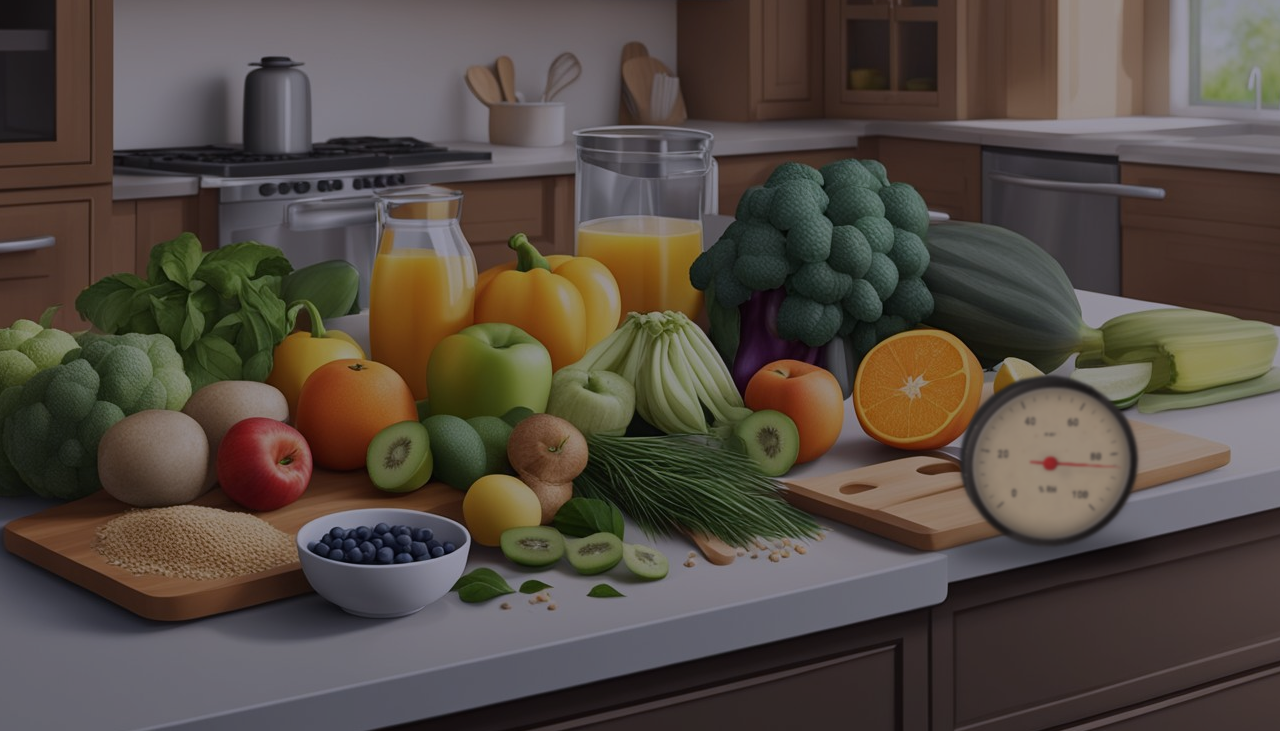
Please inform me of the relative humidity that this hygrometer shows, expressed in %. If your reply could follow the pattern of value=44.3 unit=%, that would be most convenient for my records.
value=84 unit=%
